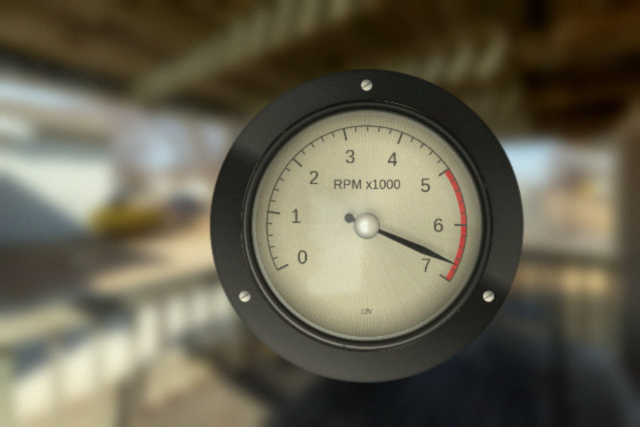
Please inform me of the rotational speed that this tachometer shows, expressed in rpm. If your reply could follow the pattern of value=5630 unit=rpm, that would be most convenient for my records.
value=6700 unit=rpm
